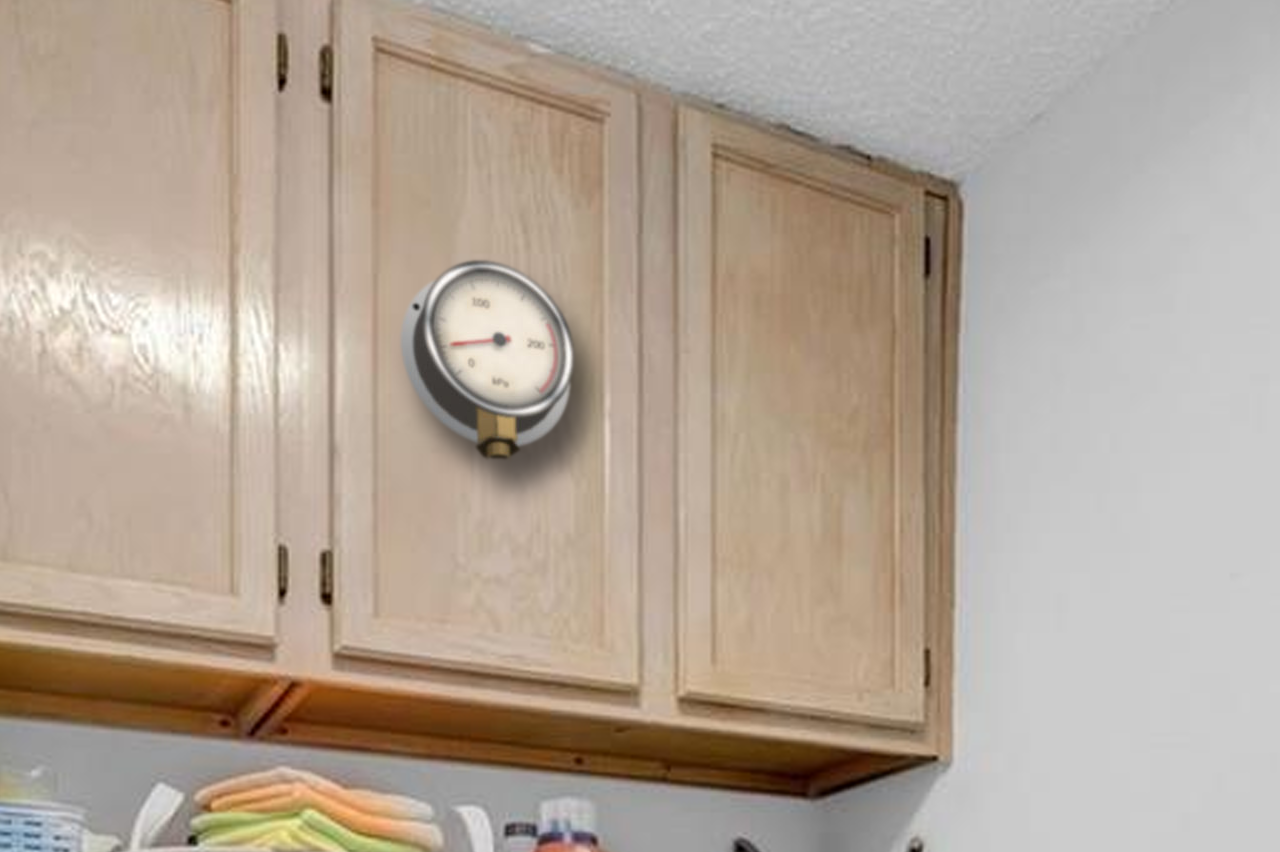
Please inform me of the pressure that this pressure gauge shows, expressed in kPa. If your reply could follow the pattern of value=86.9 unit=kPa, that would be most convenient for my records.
value=25 unit=kPa
